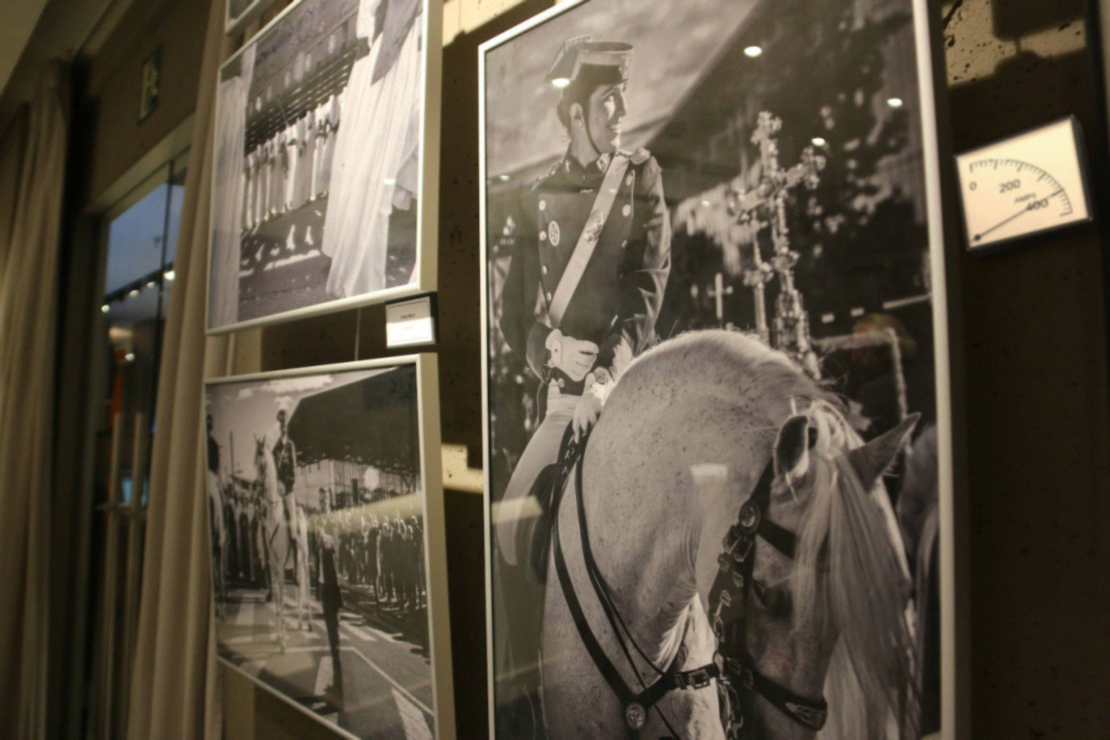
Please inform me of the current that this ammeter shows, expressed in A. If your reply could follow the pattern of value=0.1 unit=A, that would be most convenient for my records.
value=400 unit=A
